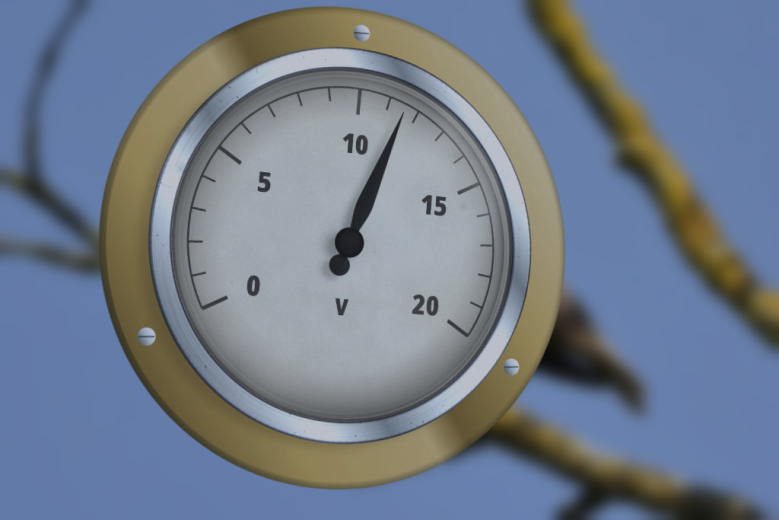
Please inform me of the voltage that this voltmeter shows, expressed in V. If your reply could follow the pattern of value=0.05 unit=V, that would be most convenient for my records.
value=11.5 unit=V
